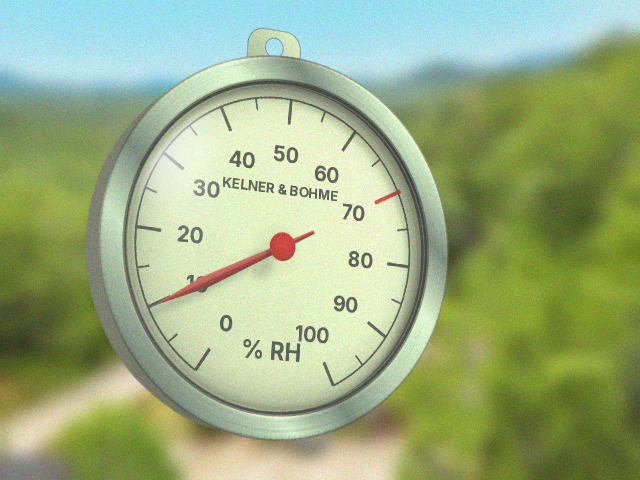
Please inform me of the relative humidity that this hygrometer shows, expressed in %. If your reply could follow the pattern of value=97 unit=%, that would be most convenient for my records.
value=10 unit=%
